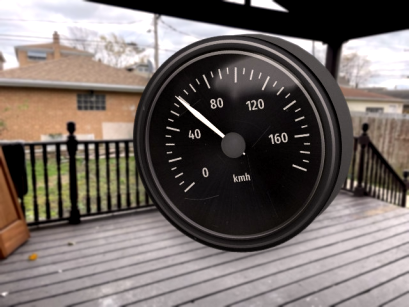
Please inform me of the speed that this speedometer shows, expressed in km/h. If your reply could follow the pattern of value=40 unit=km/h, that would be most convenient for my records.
value=60 unit=km/h
